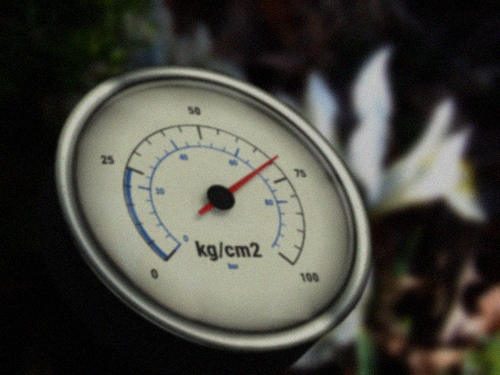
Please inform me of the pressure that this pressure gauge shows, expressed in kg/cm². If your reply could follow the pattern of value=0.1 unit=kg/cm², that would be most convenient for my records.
value=70 unit=kg/cm²
